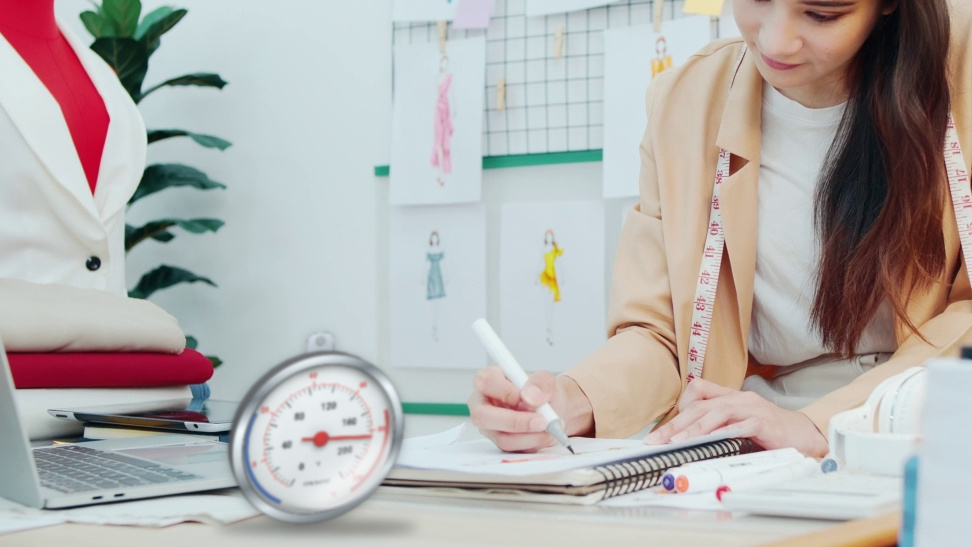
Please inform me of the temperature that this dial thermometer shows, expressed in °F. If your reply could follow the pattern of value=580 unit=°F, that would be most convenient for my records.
value=180 unit=°F
